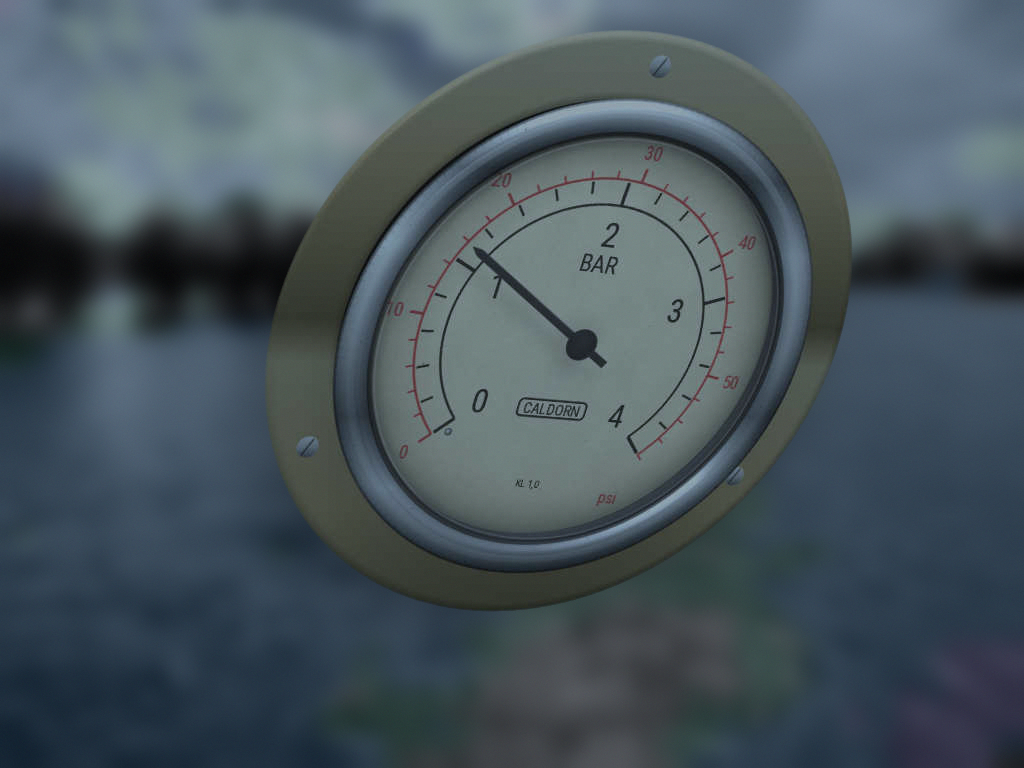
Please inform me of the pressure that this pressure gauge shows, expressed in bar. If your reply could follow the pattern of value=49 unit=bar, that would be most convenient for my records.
value=1.1 unit=bar
